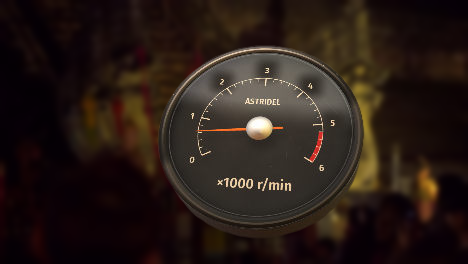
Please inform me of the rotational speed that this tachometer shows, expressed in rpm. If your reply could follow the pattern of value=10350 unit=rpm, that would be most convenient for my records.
value=600 unit=rpm
